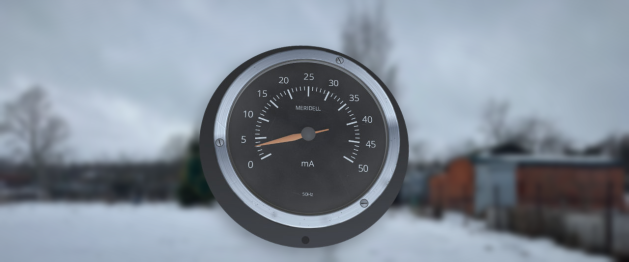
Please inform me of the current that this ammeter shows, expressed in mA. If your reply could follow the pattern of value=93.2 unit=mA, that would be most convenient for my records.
value=3 unit=mA
